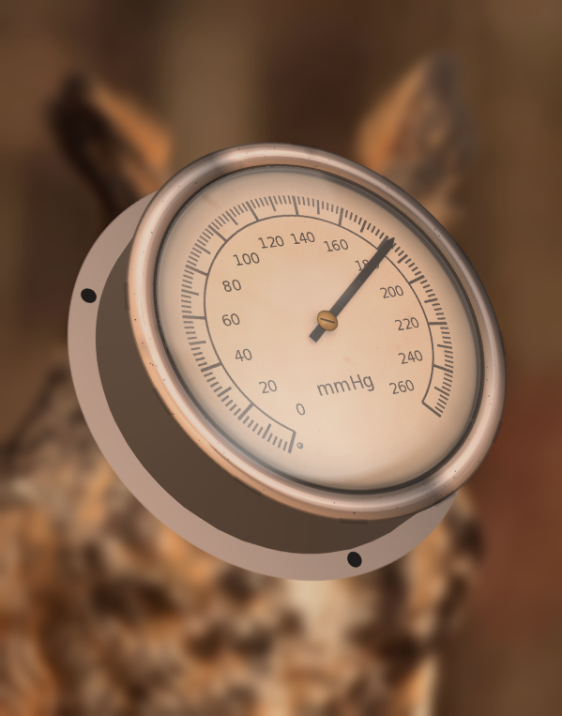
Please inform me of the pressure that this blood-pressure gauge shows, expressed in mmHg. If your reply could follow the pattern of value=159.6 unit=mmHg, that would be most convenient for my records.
value=182 unit=mmHg
